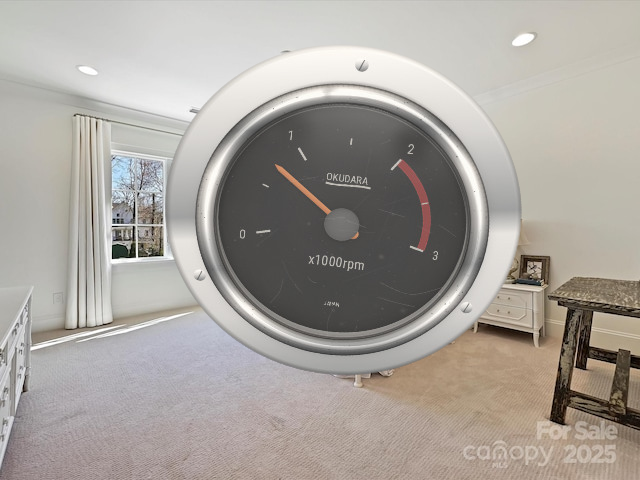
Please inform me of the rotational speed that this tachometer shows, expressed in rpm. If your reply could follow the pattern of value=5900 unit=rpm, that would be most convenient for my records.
value=750 unit=rpm
